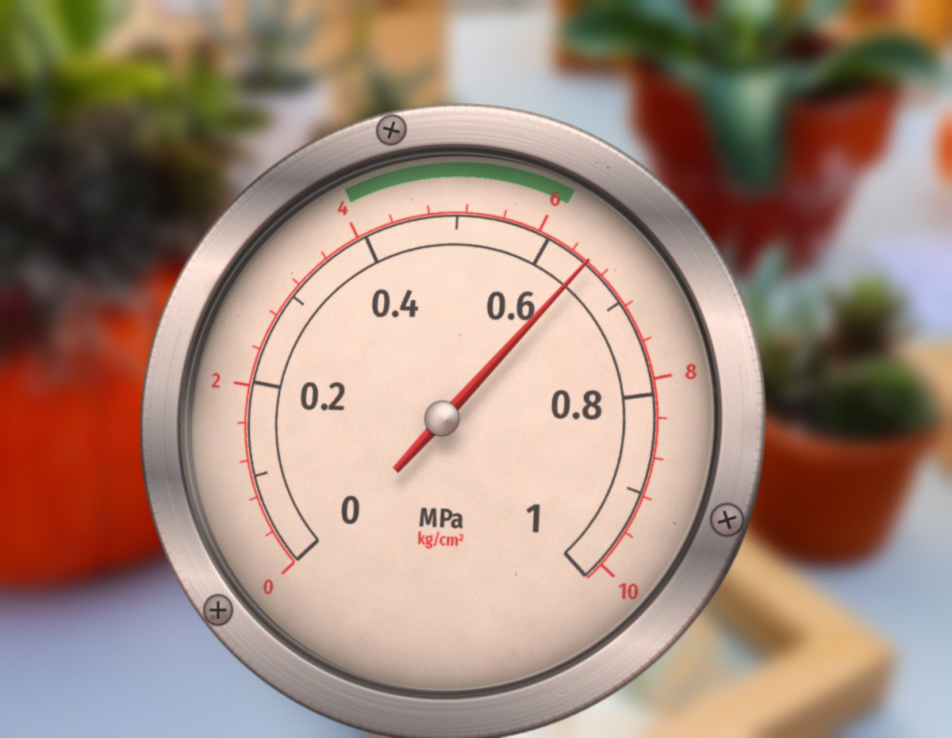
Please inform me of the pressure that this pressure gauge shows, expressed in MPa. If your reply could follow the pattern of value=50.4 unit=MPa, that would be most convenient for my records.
value=0.65 unit=MPa
